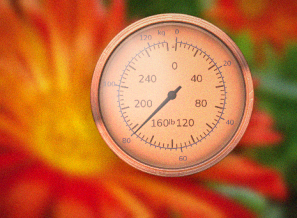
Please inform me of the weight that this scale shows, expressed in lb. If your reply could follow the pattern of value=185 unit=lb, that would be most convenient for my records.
value=176 unit=lb
